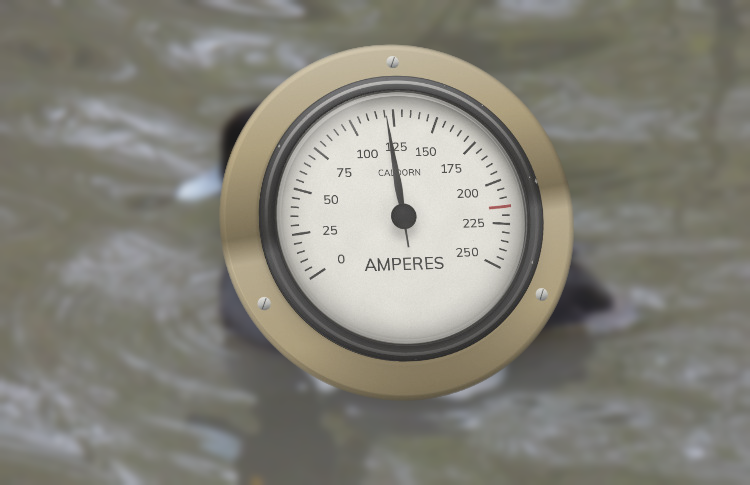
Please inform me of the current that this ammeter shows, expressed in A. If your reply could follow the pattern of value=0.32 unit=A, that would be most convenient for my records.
value=120 unit=A
